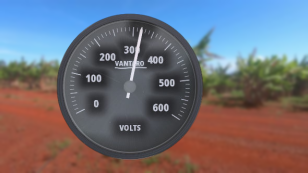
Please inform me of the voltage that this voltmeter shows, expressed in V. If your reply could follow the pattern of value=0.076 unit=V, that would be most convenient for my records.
value=320 unit=V
